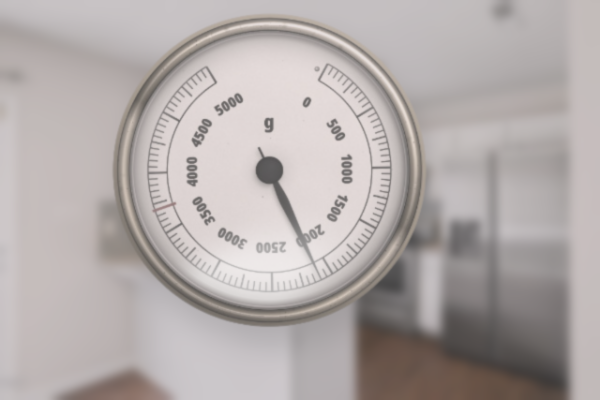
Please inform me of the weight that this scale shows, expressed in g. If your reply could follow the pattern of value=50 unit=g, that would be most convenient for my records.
value=2100 unit=g
